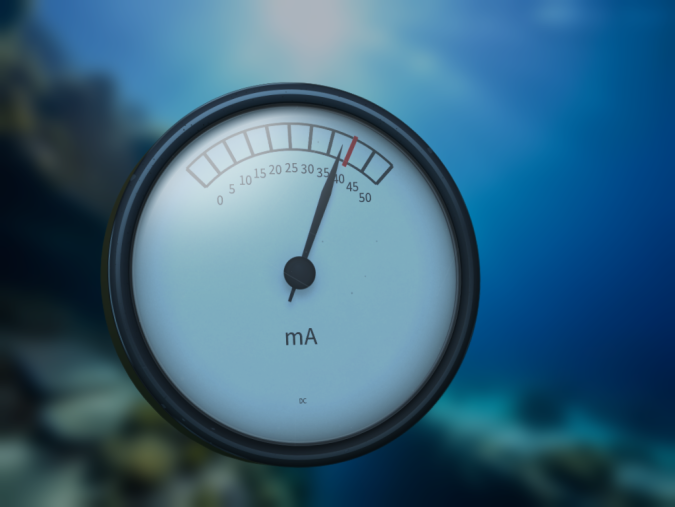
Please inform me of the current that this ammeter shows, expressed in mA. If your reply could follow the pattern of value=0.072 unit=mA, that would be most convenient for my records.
value=37.5 unit=mA
